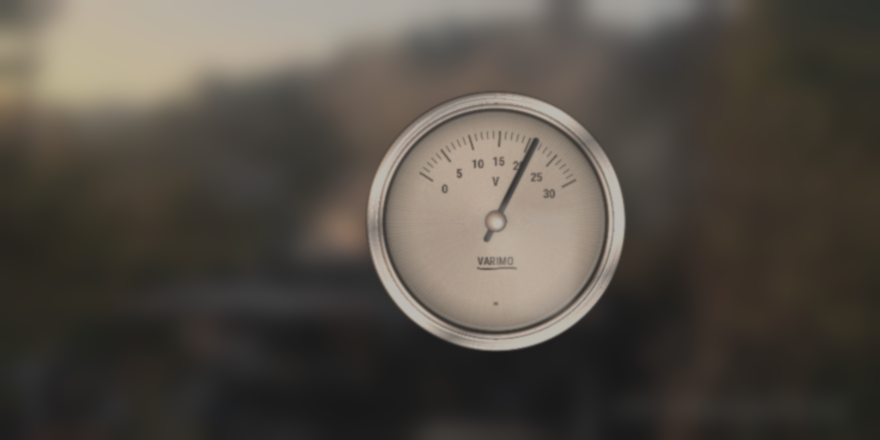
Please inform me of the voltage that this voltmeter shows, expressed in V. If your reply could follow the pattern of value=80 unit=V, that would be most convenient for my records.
value=21 unit=V
